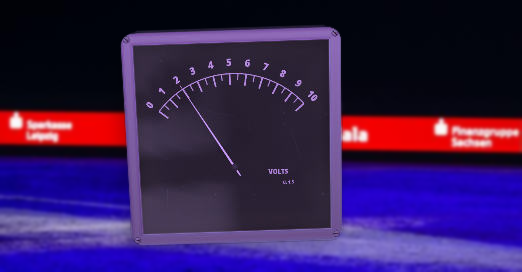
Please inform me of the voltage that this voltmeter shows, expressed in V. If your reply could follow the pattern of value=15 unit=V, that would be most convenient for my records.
value=2 unit=V
